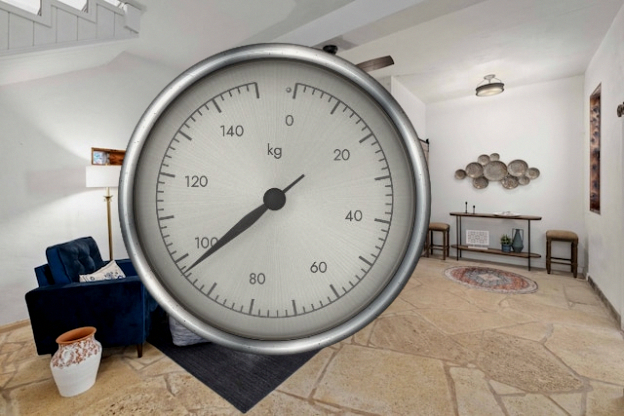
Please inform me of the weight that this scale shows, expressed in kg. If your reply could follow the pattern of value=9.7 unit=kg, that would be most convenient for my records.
value=97 unit=kg
